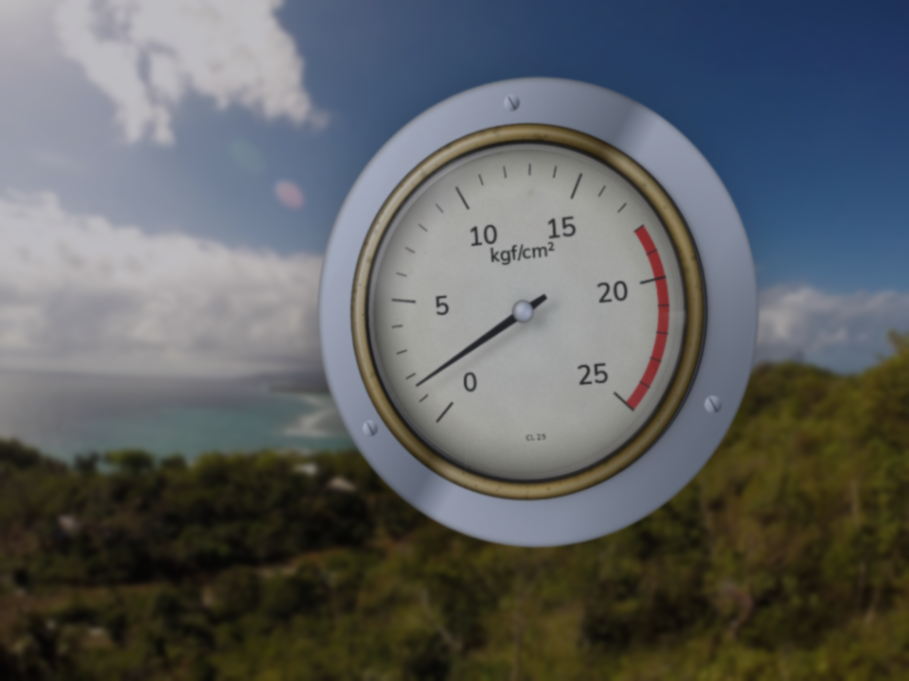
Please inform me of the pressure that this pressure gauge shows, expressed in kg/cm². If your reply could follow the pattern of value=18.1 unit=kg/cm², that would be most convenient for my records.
value=1.5 unit=kg/cm²
